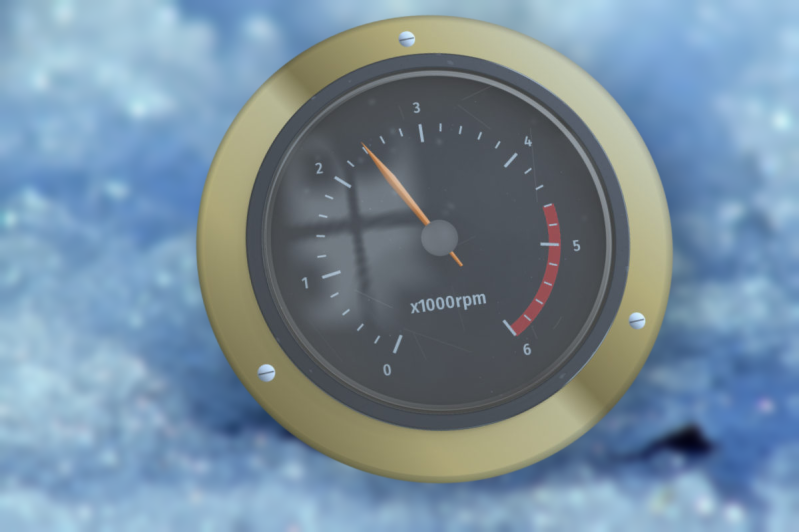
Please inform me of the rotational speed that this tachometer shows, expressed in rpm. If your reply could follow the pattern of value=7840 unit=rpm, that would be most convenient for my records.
value=2400 unit=rpm
